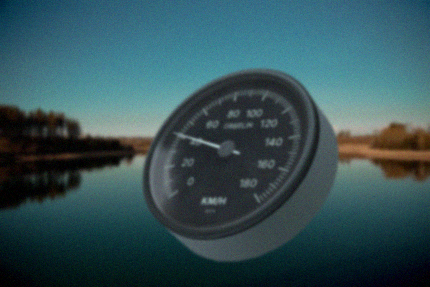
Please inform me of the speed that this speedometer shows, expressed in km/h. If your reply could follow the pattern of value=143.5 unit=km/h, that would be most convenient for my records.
value=40 unit=km/h
